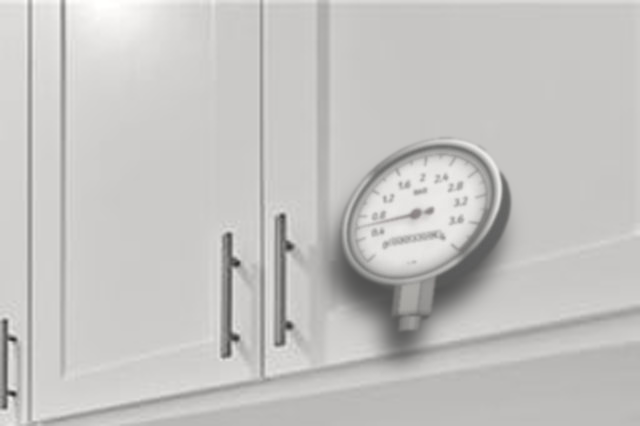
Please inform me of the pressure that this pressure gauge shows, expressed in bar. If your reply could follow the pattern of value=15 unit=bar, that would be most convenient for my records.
value=0.6 unit=bar
